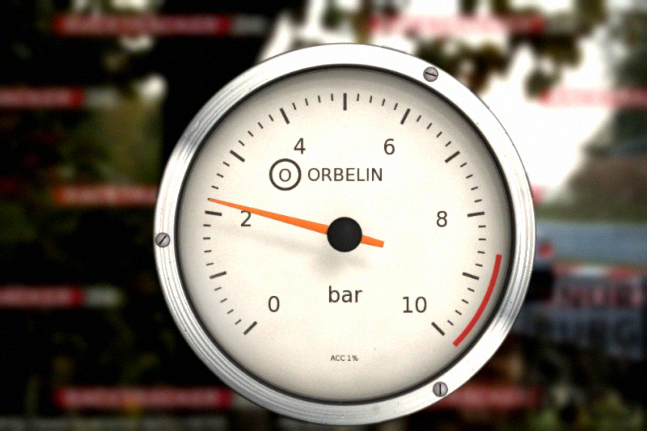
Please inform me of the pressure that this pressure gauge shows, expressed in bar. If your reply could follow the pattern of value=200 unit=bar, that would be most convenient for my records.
value=2.2 unit=bar
